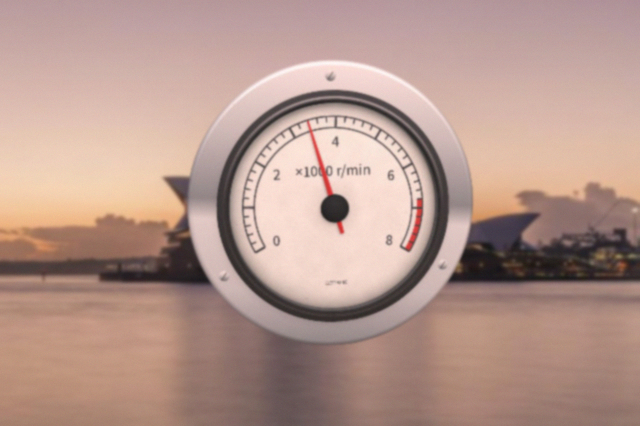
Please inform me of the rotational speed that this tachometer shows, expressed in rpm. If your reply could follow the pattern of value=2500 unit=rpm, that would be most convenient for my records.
value=3400 unit=rpm
